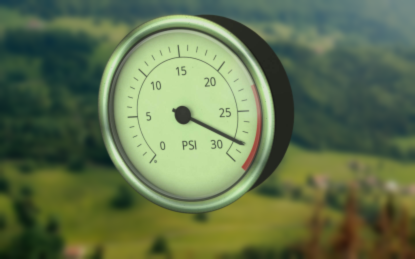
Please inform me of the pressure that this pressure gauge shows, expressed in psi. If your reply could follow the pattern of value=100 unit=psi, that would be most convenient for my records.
value=28 unit=psi
